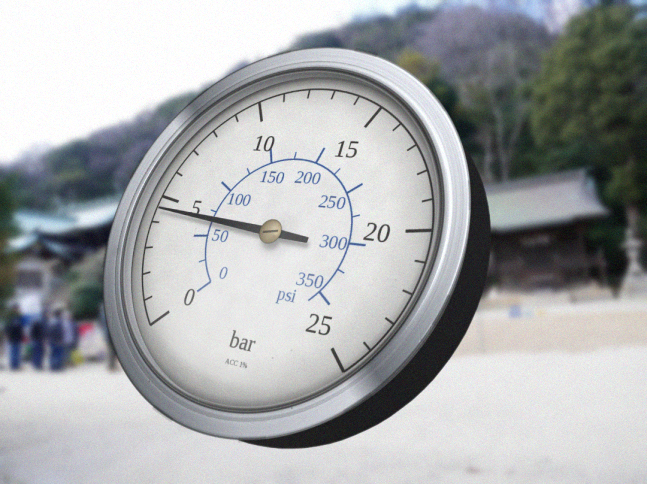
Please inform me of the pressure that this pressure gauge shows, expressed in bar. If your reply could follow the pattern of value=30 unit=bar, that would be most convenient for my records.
value=4.5 unit=bar
